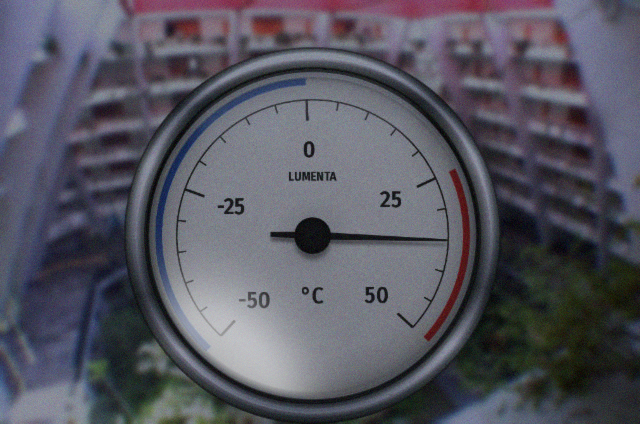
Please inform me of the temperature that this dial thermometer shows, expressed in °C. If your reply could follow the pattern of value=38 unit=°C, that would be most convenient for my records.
value=35 unit=°C
